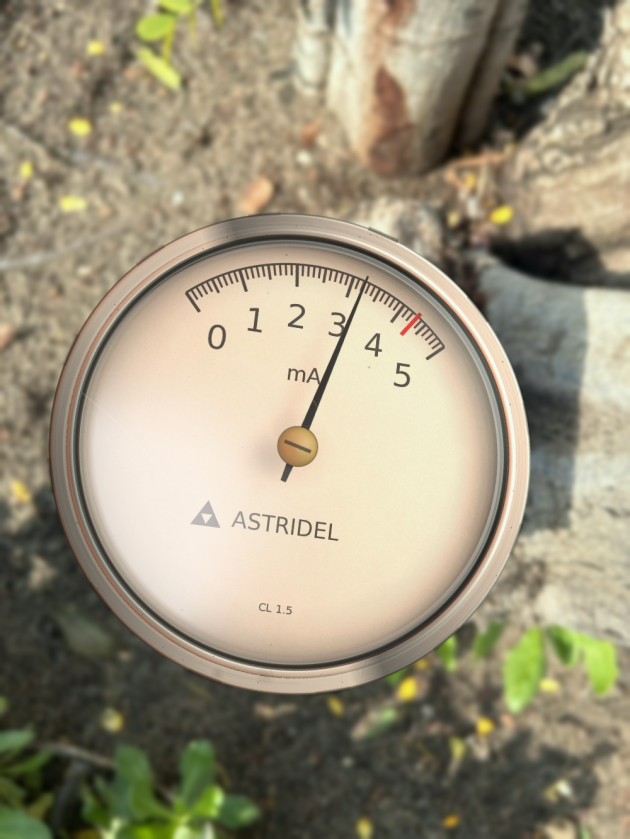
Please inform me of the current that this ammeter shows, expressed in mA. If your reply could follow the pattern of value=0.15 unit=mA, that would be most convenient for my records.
value=3.2 unit=mA
